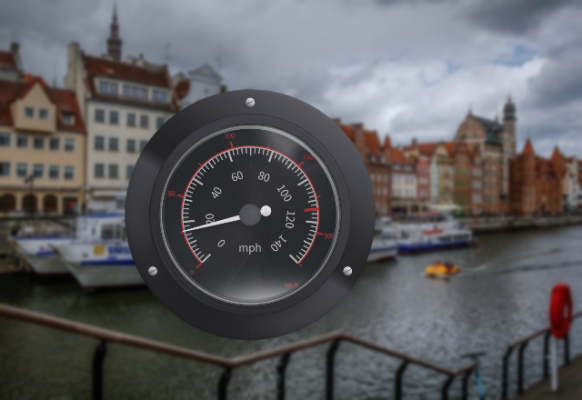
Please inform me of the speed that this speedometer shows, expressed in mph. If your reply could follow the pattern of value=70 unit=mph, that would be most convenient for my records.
value=16 unit=mph
